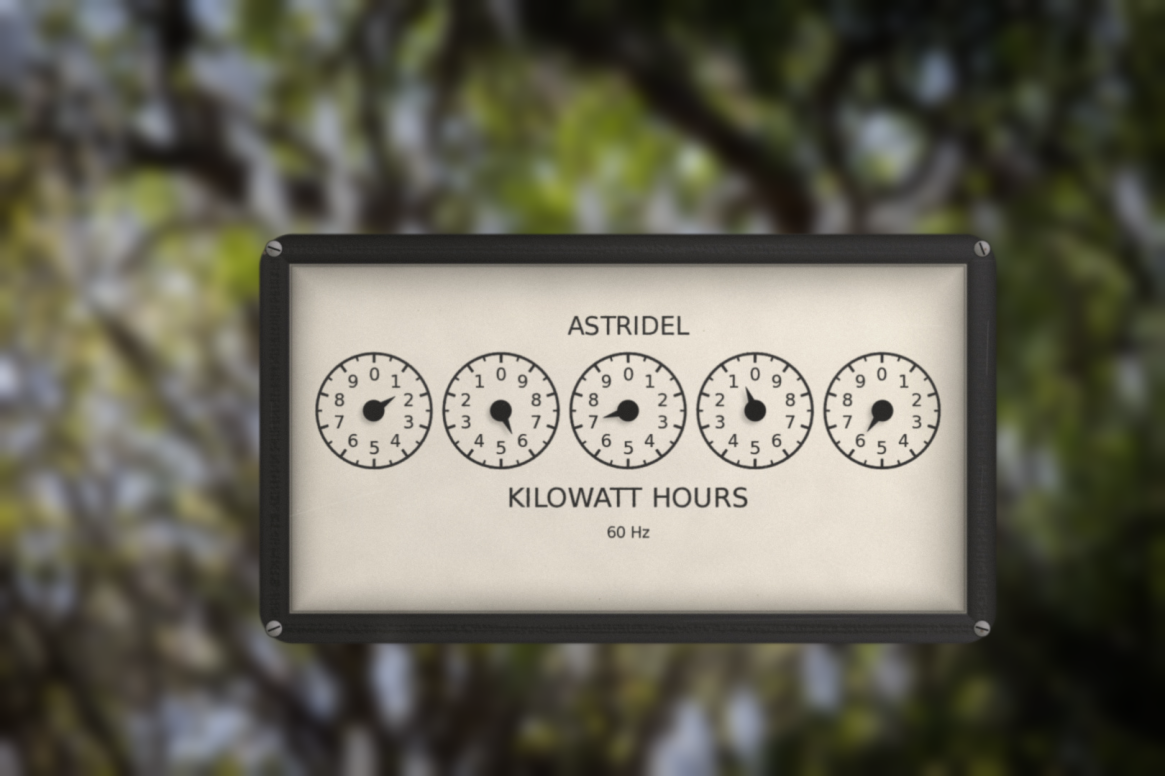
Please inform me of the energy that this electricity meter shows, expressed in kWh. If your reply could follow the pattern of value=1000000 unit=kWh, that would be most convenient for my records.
value=15706 unit=kWh
